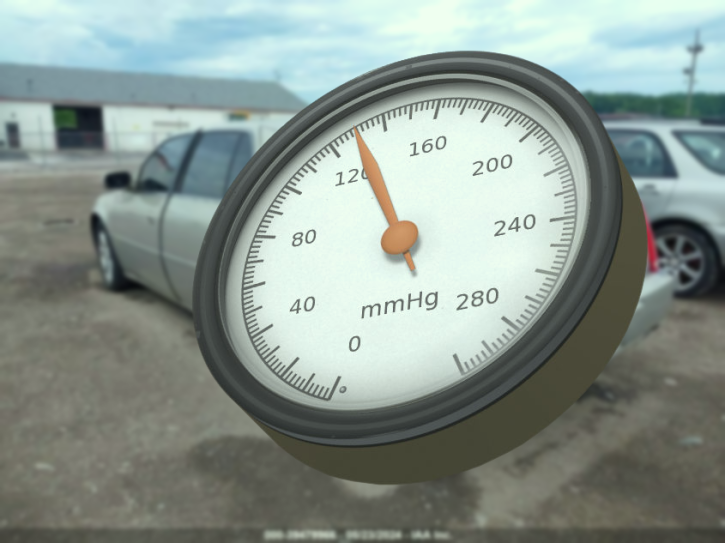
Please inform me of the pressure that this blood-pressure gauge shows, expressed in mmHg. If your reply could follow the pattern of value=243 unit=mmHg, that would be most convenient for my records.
value=130 unit=mmHg
